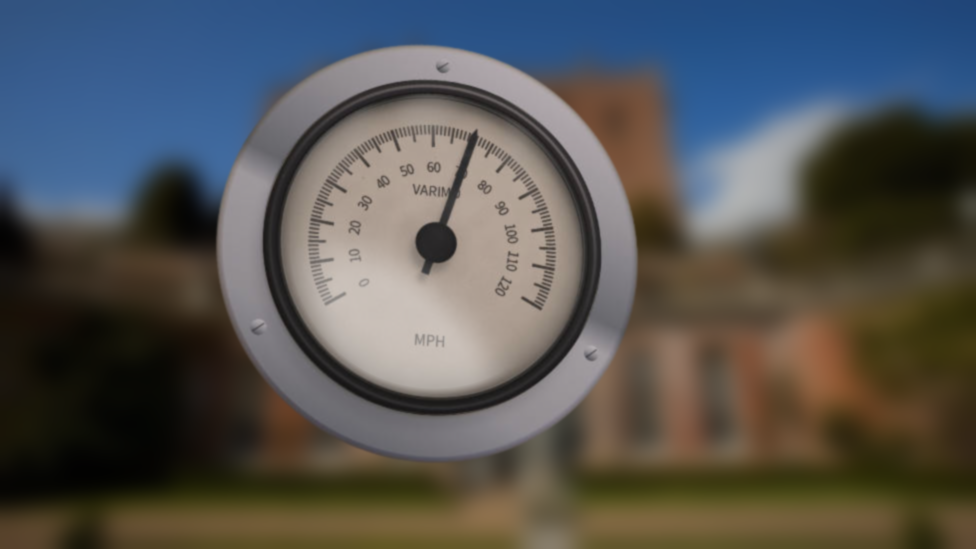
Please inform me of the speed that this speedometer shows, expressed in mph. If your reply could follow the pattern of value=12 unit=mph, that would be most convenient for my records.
value=70 unit=mph
